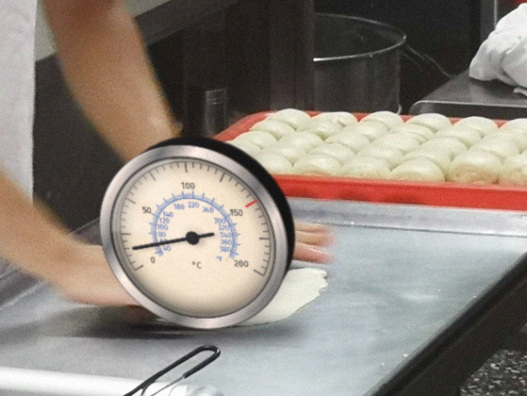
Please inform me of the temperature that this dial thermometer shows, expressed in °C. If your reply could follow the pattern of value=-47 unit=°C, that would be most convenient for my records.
value=15 unit=°C
